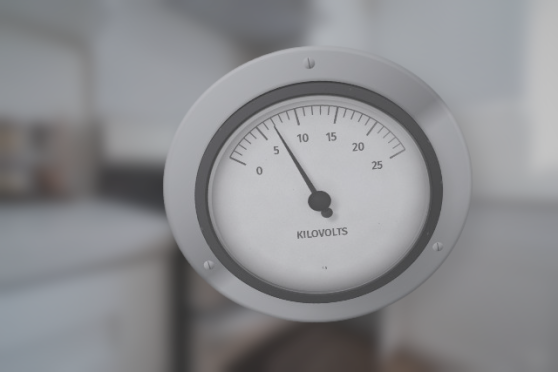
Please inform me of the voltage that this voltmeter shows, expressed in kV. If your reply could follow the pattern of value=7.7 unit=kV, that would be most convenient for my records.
value=7 unit=kV
